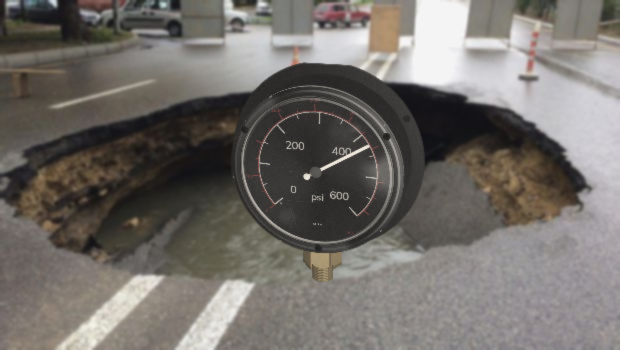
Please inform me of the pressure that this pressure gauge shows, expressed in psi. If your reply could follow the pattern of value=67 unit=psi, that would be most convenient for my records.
value=425 unit=psi
